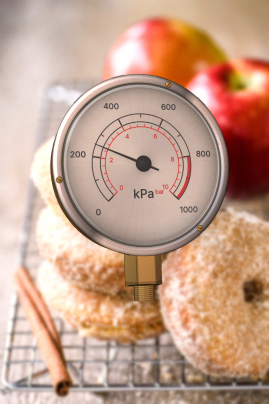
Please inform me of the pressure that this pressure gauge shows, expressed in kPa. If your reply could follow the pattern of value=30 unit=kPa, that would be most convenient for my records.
value=250 unit=kPa
